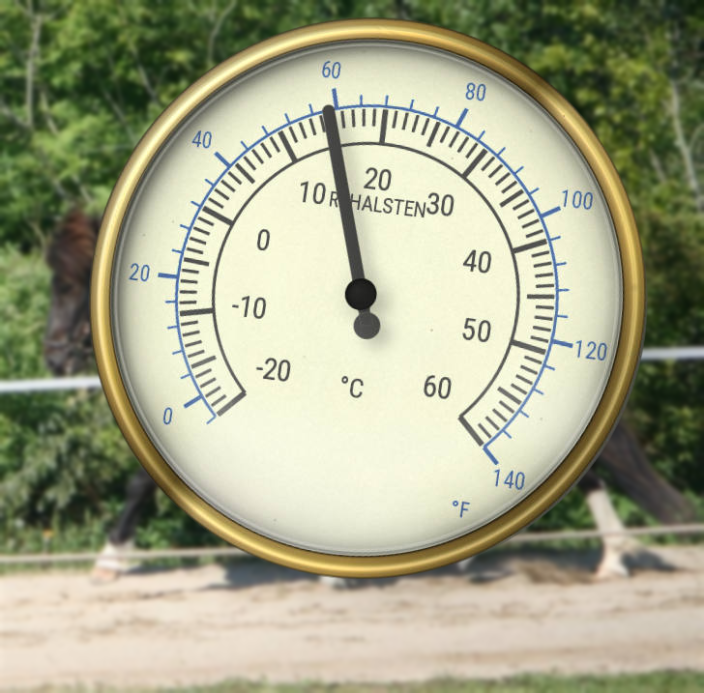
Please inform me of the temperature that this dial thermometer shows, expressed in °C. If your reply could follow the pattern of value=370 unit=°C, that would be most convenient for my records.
value=15 unit=°C
